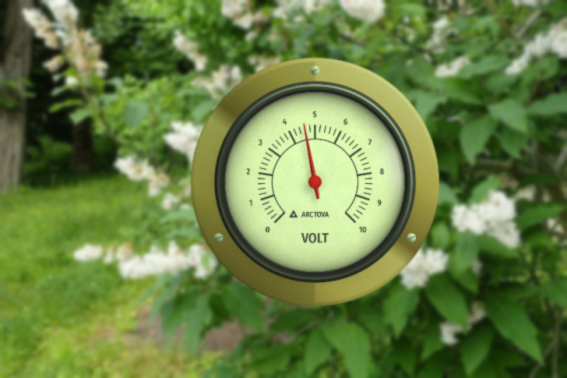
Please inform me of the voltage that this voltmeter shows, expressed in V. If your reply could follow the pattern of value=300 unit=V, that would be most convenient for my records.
value=4.6 unit=V
